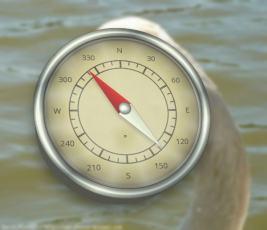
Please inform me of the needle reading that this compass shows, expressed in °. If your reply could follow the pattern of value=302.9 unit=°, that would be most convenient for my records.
value=320 unit=°
